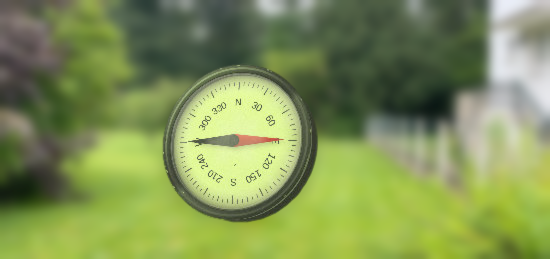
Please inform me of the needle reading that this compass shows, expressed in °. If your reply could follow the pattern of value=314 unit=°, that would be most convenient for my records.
value=90 unit=°
